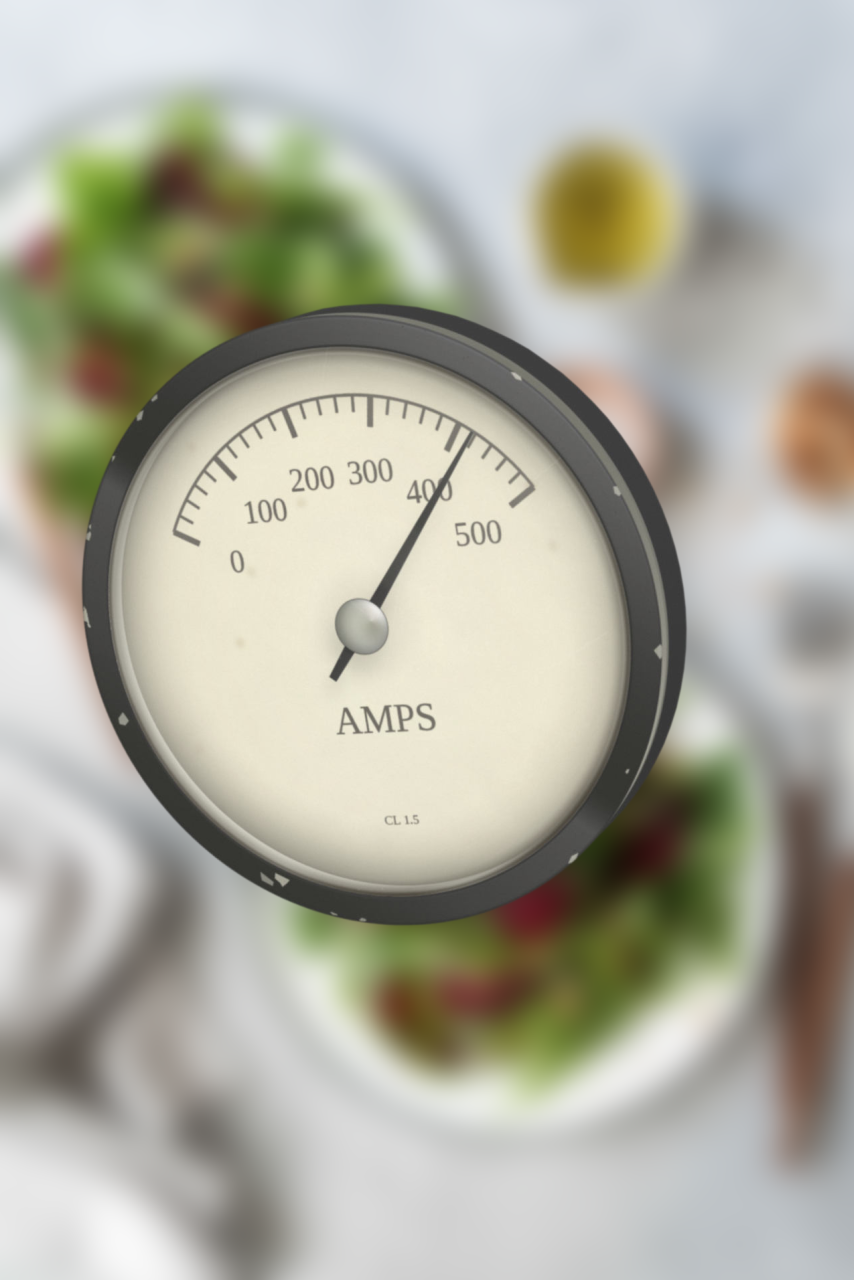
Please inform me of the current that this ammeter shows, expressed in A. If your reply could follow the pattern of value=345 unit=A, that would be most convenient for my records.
value=420 unit=A
